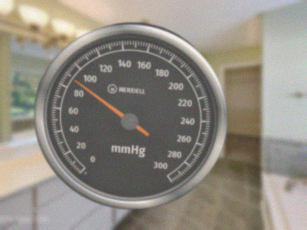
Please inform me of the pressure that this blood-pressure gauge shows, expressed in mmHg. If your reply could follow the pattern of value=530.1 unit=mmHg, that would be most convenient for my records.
value=90 unit=mmHg
